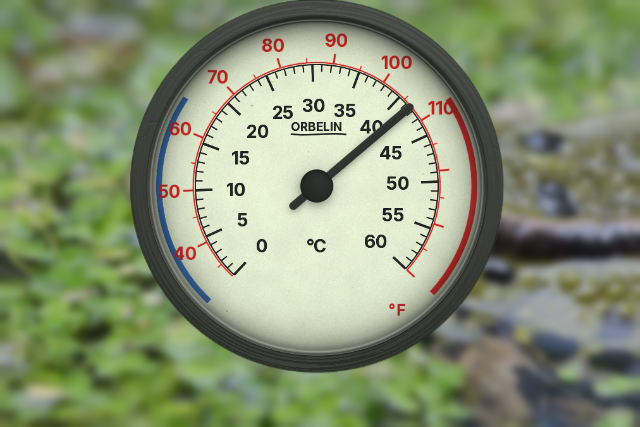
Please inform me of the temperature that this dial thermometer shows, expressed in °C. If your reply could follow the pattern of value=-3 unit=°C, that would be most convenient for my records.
value=41.5 unit=°C
